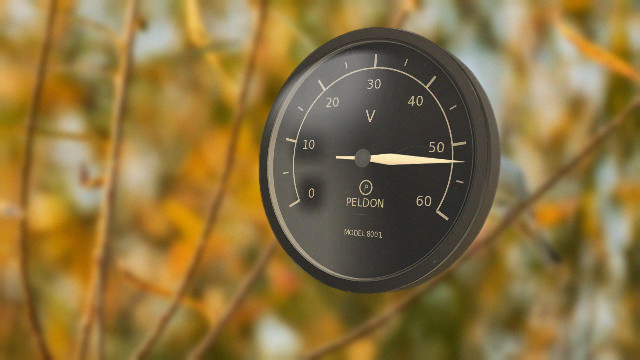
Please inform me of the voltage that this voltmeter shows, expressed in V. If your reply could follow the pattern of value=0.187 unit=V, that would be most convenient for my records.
value=52.5 unit=V
